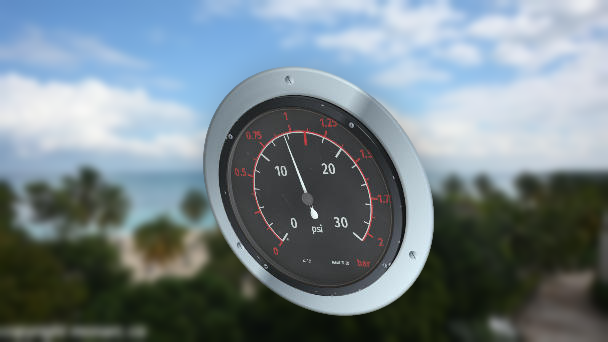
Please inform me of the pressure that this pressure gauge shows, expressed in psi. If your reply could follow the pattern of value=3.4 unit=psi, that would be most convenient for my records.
value=14 unit=psi
